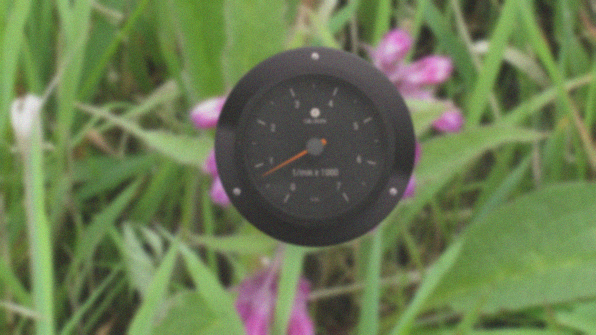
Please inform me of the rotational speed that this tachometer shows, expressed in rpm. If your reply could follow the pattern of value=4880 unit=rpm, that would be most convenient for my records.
value=750 unit=rpm
